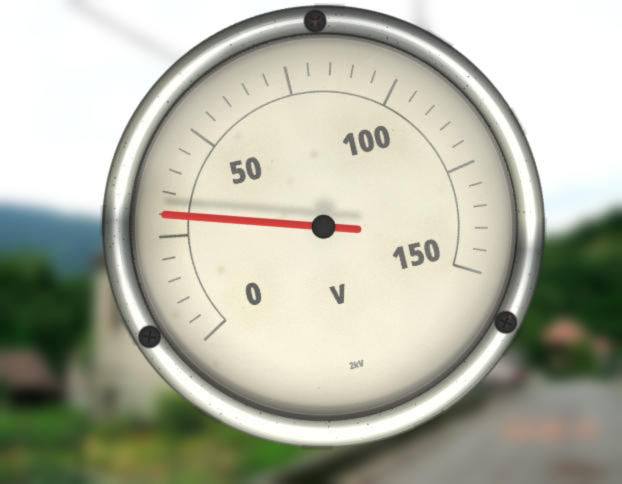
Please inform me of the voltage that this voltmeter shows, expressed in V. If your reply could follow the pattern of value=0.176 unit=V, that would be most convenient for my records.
value=30 unit=V
